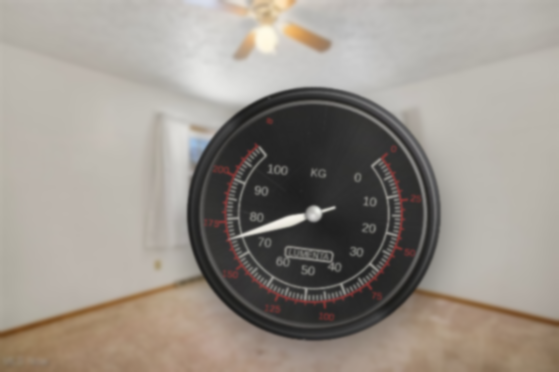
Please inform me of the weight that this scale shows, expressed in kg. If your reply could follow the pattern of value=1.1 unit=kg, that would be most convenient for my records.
value=75 unit=kg
